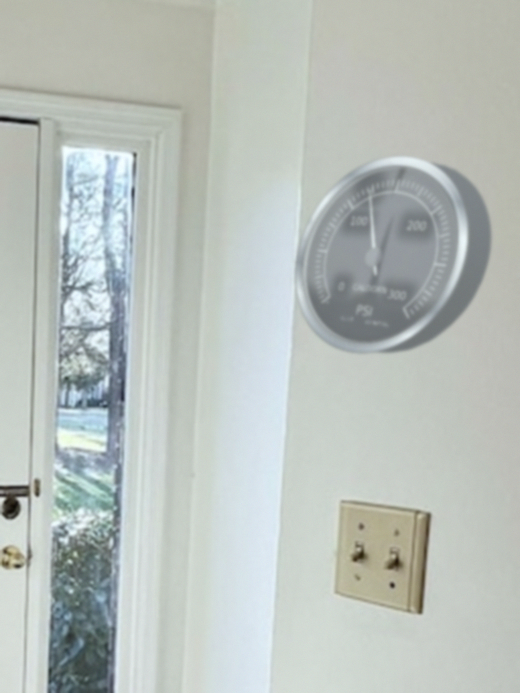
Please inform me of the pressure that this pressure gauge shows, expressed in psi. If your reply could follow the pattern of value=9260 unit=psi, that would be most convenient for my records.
value=125 unit=psi
